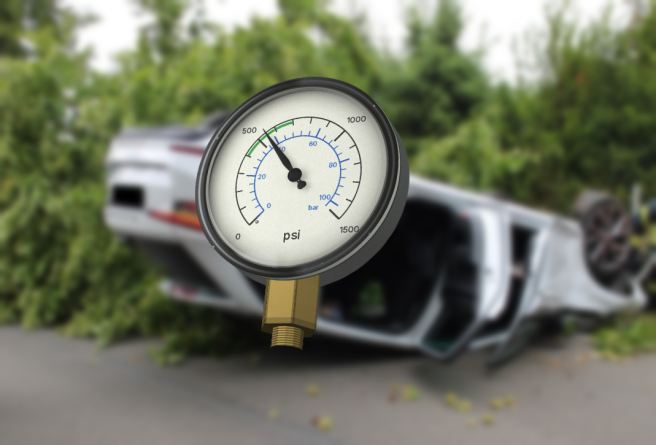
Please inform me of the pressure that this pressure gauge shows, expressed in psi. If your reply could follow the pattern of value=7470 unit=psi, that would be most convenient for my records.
value=550 unit=psi
